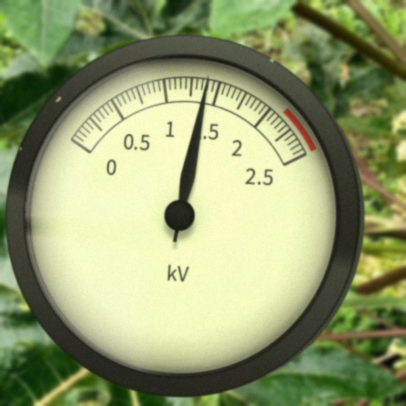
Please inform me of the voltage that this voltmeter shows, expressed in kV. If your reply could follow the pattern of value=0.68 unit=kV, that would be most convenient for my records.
value=1.4 unit=kV
